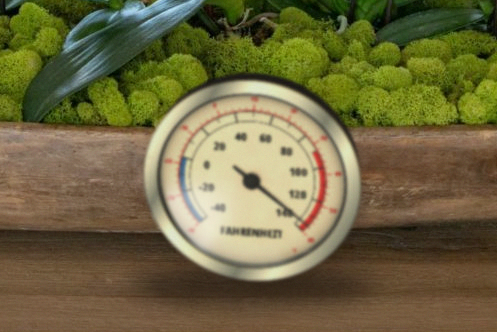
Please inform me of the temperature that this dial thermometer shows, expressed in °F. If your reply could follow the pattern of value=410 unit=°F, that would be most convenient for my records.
value=135 unit=°F
